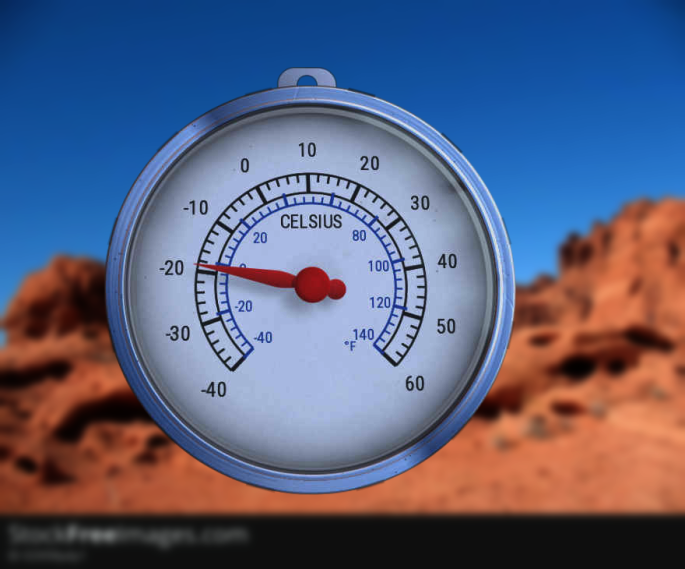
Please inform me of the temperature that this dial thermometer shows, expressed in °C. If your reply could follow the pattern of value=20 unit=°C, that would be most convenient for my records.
value=-19 unit=°C
